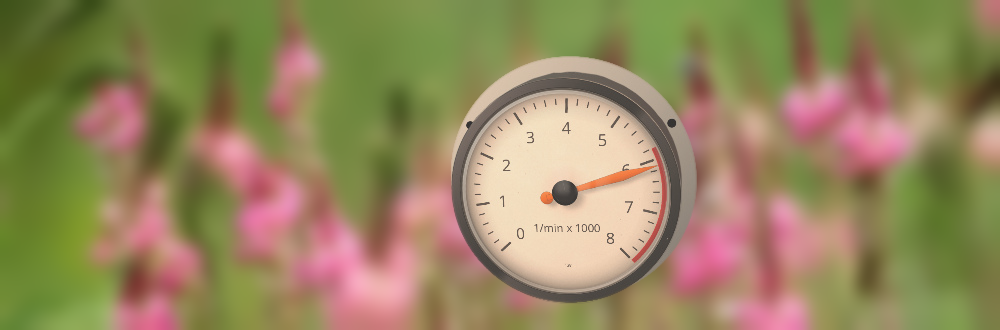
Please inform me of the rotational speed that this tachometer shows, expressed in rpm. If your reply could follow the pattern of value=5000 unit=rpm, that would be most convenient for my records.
value=6100 unit=rpm
